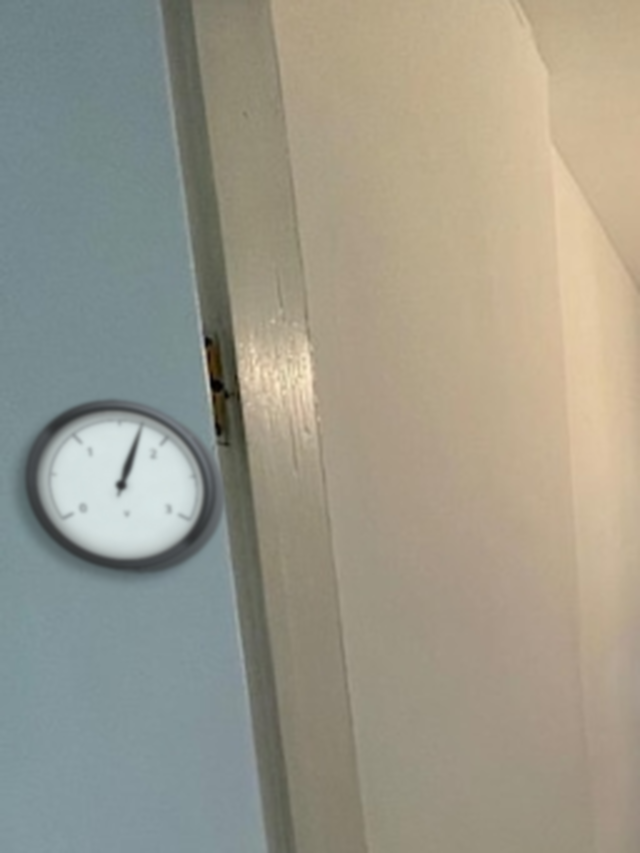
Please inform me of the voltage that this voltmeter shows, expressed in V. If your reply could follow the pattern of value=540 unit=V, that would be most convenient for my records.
value=1.75 unit=V
